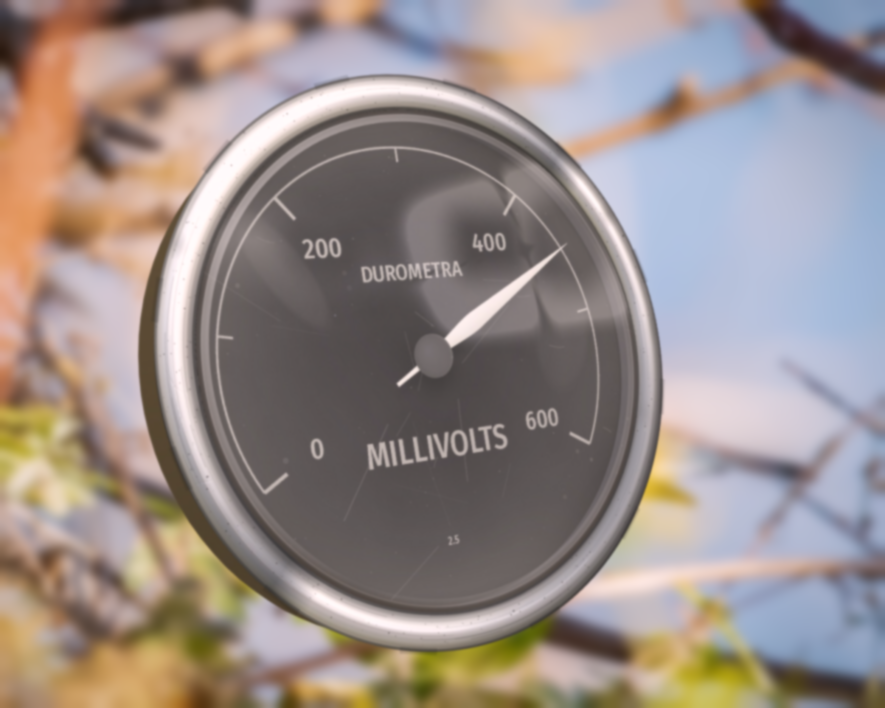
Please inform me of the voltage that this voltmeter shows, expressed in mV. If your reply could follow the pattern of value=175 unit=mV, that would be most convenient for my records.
value=450 unit=mV
